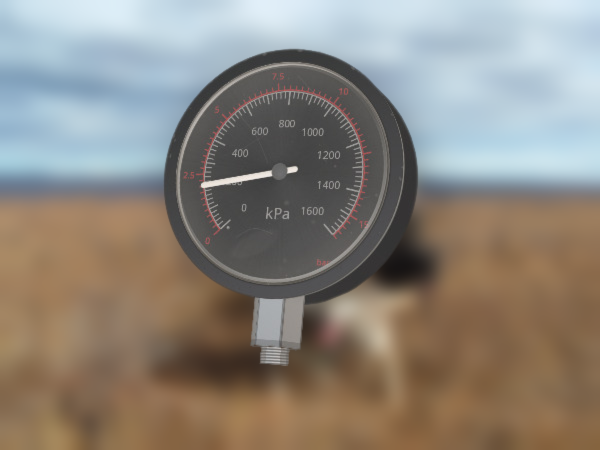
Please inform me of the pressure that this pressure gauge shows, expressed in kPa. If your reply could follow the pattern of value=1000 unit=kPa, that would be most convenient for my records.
value=200 unit=kPa
